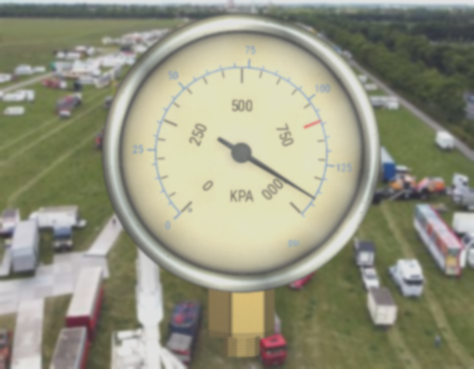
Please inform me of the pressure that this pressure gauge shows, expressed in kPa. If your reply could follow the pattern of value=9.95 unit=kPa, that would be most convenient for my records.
value=950 unit=kPa
